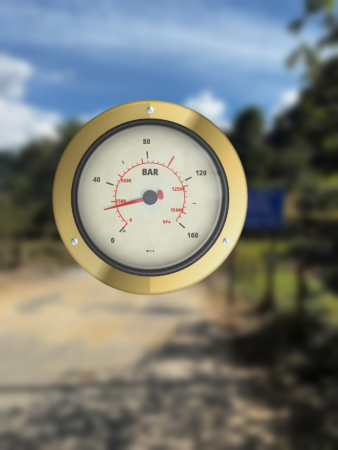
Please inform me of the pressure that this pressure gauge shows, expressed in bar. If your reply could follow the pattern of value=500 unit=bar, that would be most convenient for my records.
value=20 unit=bar
